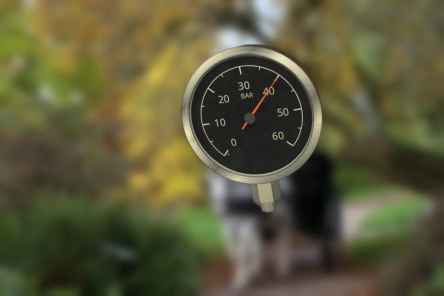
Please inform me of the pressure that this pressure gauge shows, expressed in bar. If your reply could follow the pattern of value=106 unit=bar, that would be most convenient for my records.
value=40 unit=bar
